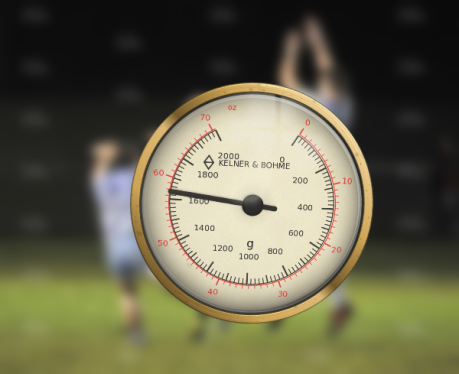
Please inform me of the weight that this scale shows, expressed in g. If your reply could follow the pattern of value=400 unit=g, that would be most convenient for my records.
value=1640 unit=g
